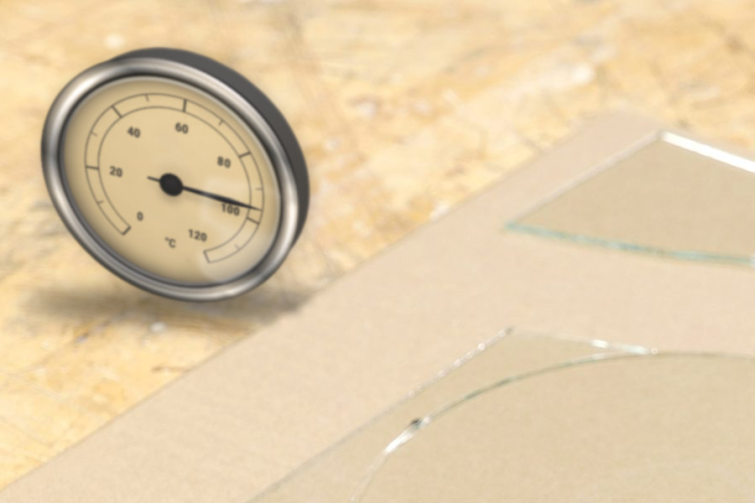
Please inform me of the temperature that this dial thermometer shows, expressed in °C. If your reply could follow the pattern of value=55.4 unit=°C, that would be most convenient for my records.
value=95 unit=°C
